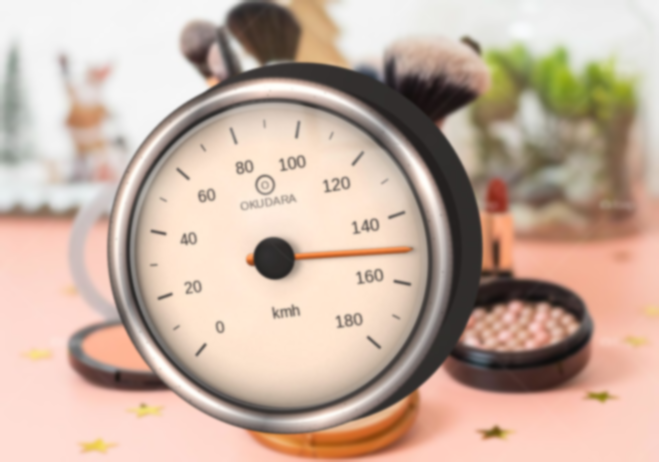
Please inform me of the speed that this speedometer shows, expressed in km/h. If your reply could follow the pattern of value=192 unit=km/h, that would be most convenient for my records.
value=150 unit=km/h
